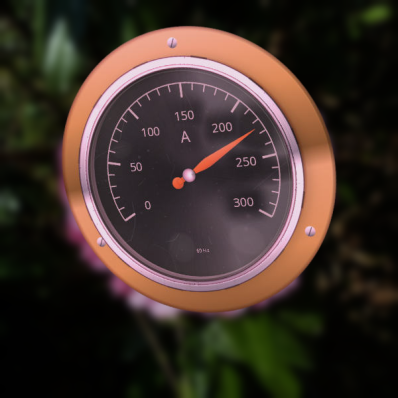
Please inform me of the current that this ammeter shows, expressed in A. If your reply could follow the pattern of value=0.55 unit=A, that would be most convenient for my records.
value=225 unit=A
